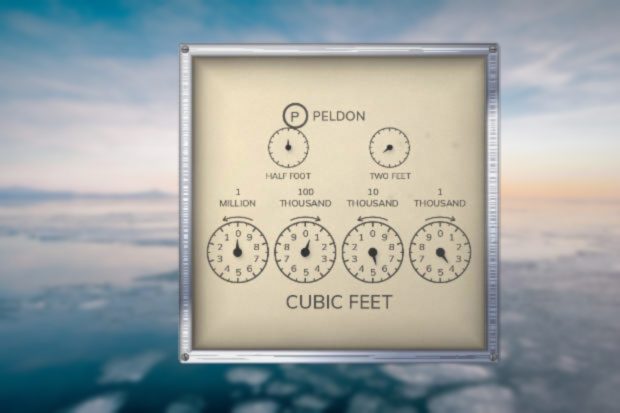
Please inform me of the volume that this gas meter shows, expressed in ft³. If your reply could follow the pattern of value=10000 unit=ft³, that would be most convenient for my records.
value=5400 unit=ft³
